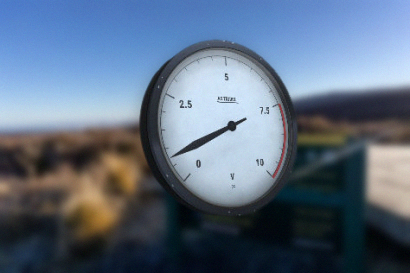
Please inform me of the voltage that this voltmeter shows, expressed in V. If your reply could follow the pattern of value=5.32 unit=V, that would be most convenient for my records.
value=0.75 unit=V
